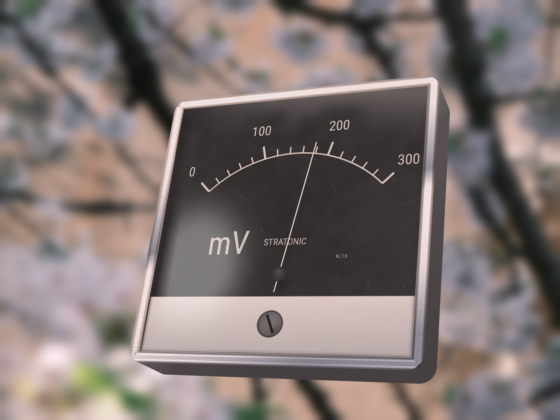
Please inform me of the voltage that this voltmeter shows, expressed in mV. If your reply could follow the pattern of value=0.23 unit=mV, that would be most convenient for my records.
value=180 unit=mV
